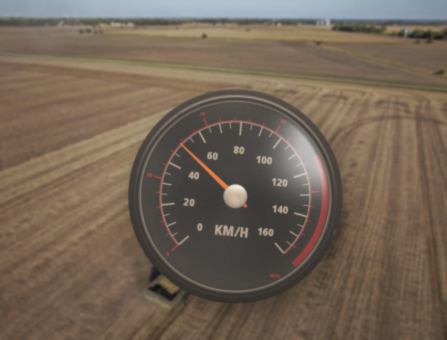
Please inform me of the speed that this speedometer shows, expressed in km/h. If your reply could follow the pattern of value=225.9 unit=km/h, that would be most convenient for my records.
value=50 unit=km/h
